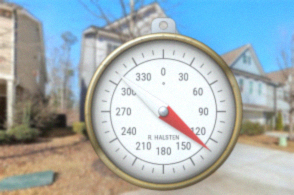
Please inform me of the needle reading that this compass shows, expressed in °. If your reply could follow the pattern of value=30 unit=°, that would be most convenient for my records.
value=130 unit=°
